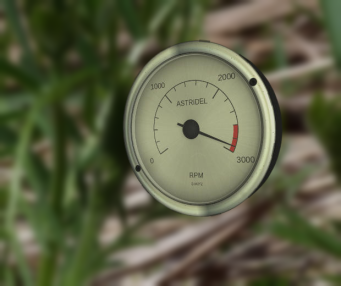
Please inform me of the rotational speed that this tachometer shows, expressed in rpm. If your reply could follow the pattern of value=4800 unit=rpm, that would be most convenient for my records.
value=2900 unit=rpm
